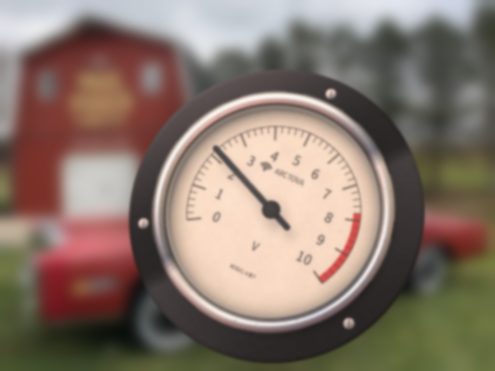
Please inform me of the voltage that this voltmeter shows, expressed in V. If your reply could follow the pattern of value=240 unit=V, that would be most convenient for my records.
value=2.2 unit=V
